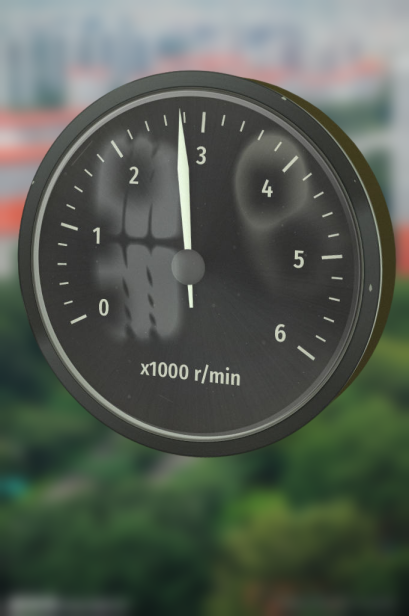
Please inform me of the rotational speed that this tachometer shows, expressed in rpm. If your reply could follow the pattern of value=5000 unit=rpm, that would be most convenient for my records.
value=2800 unit=rpm
